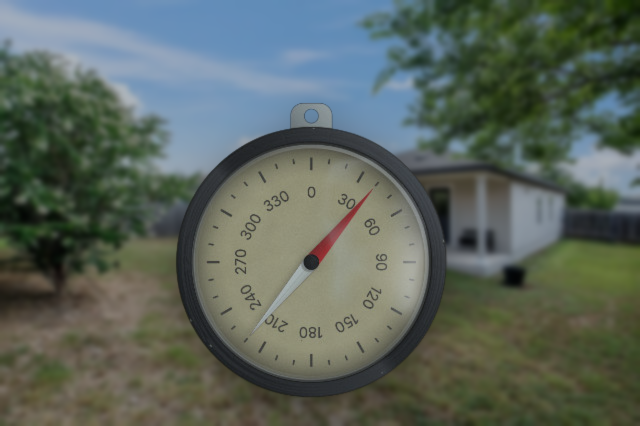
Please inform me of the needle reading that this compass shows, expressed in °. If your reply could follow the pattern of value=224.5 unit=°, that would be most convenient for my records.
value=40 unit=°
